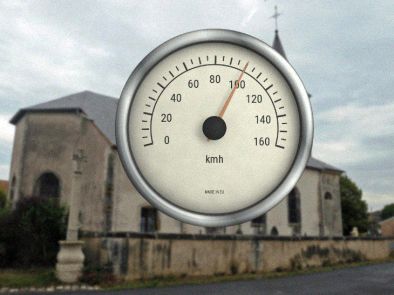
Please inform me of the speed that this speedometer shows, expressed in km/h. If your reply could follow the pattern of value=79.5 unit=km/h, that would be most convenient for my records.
value=100 unit=km/h
